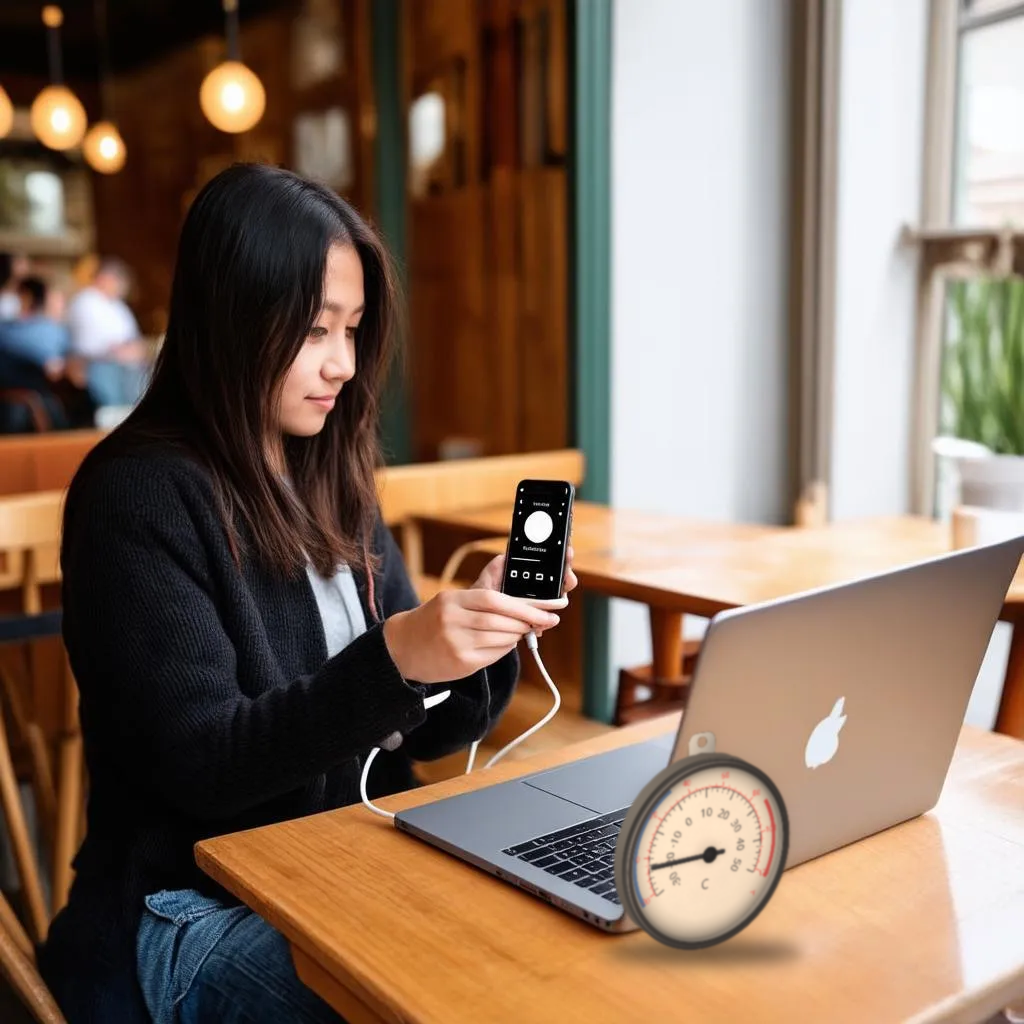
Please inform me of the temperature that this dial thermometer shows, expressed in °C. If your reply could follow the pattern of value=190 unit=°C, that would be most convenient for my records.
value=-20 unit=°C
